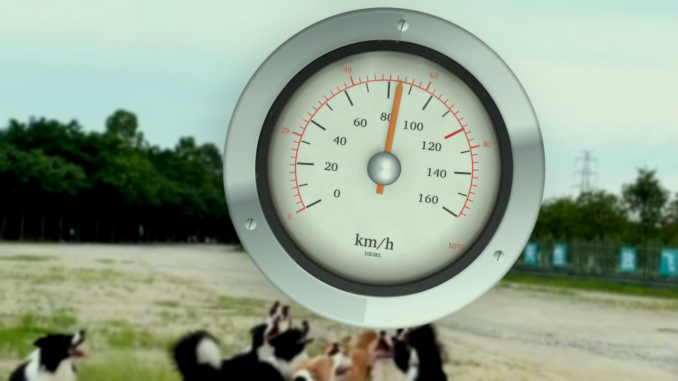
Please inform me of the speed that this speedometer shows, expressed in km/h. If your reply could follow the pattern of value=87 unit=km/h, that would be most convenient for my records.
value=85 unit=km/h
